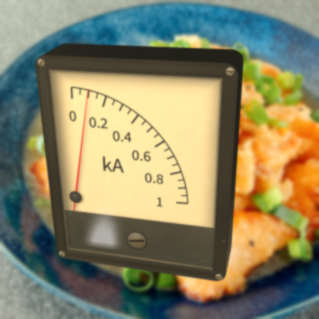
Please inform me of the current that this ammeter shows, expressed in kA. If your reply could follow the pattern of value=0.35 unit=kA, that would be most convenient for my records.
value=0.1 unit=kA
